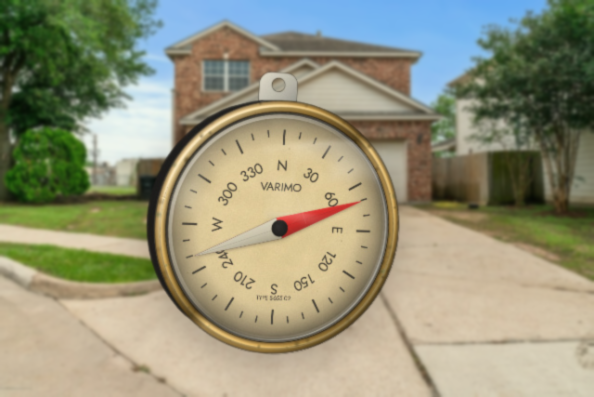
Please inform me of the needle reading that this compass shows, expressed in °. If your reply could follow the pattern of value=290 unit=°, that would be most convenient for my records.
value=70 unit=°
